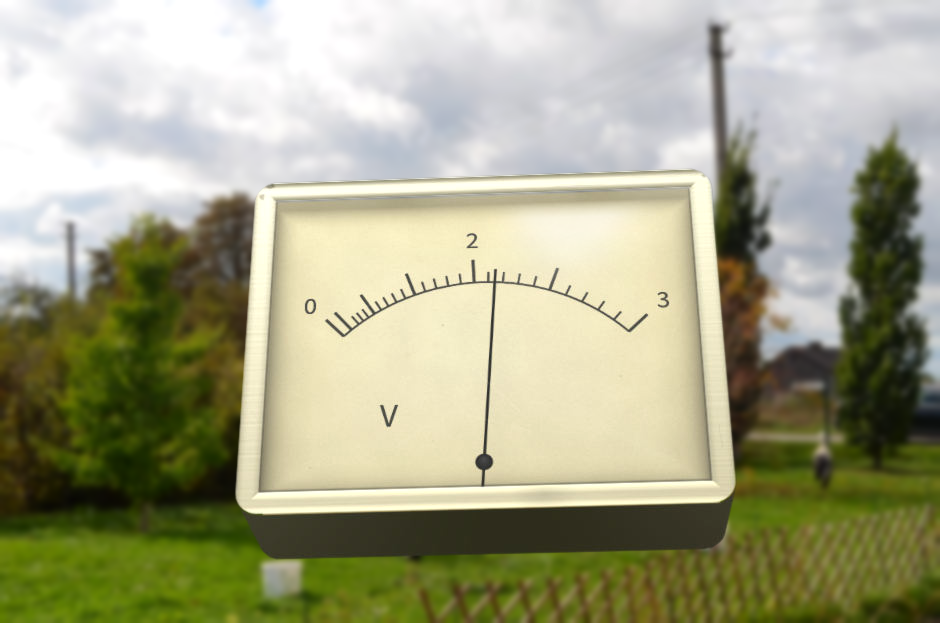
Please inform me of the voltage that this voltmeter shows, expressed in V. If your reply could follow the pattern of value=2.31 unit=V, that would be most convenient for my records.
value=2.15 unit=V
